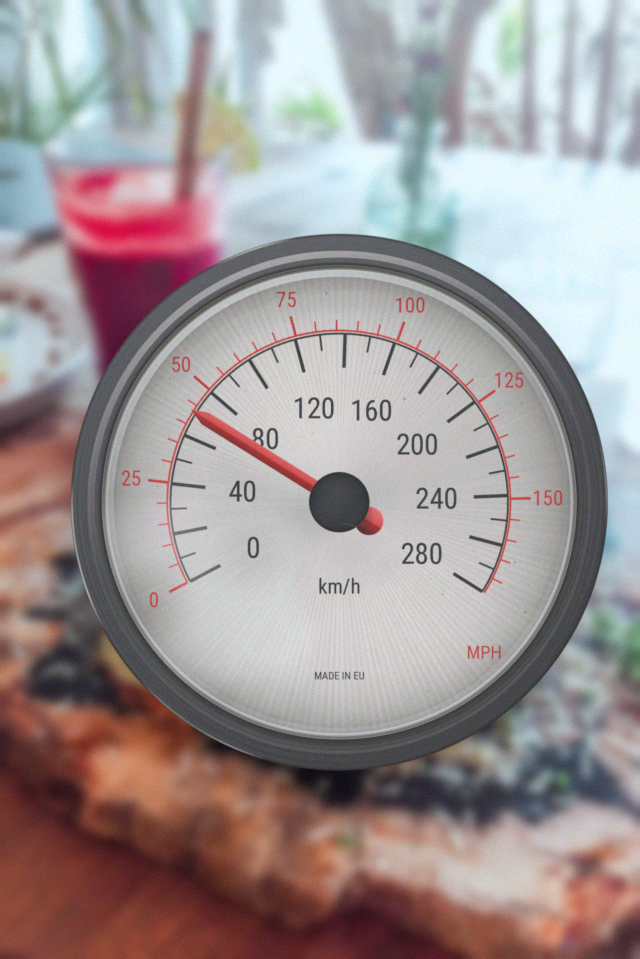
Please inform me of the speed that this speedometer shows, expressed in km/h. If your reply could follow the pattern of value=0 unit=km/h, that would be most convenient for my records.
value=70 unit=km/h
